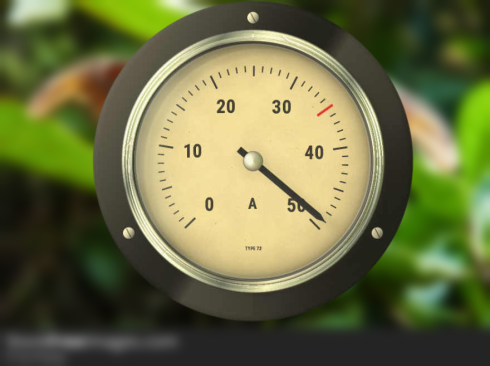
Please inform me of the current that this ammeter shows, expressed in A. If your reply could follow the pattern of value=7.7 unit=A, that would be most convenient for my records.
value=49 unit=A
